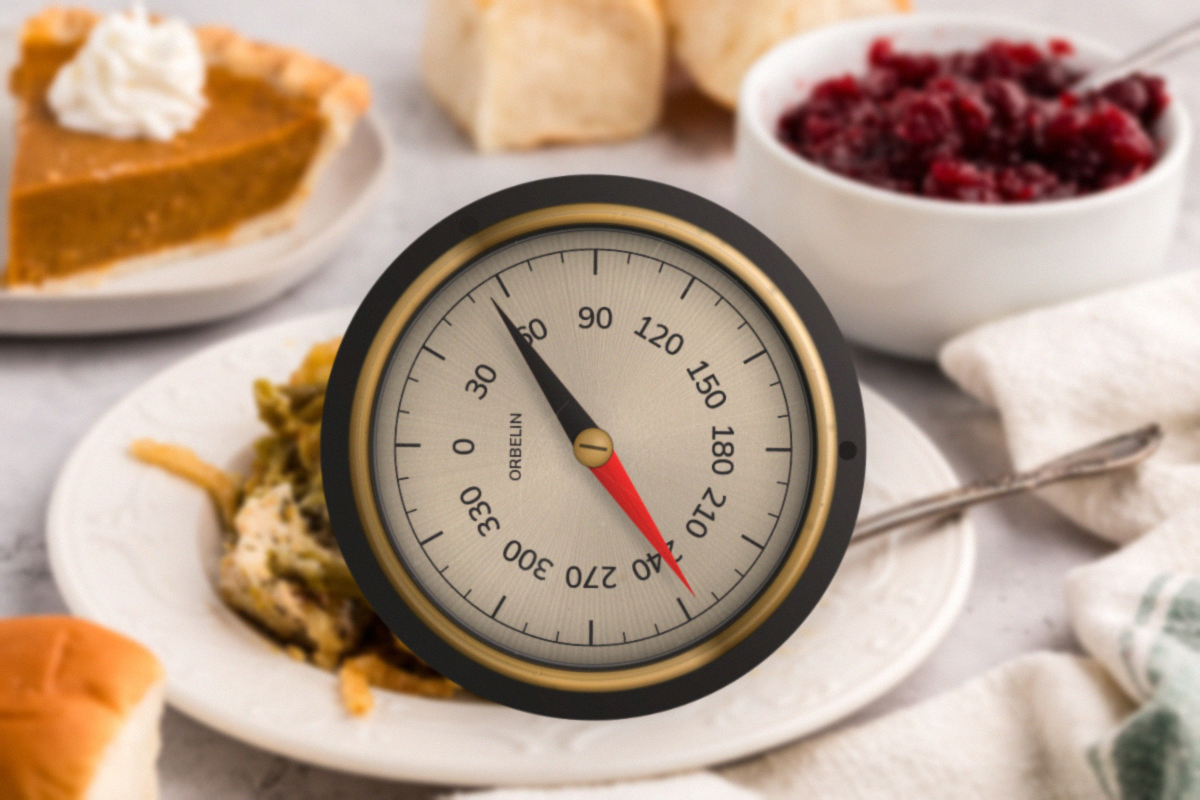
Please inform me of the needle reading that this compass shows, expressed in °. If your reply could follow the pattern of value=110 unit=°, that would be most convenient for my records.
value=235 unit=°
